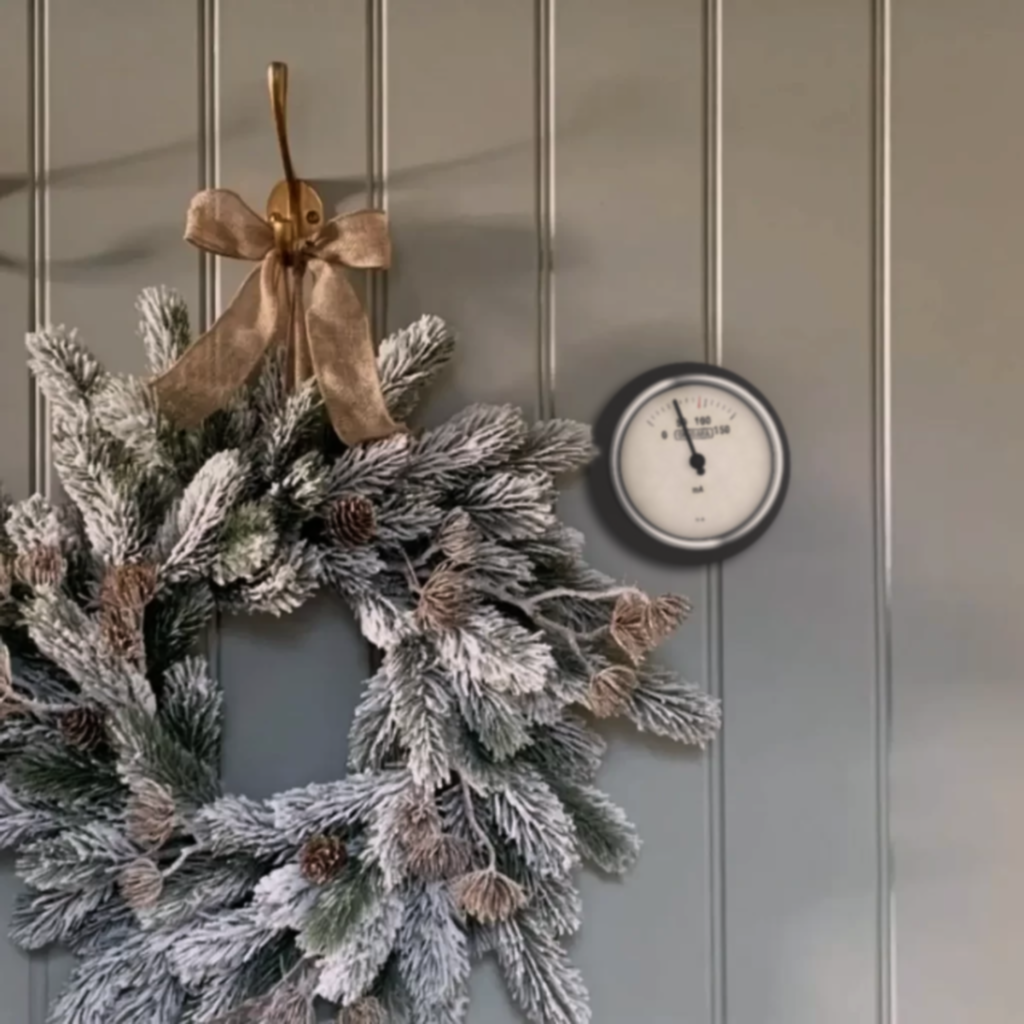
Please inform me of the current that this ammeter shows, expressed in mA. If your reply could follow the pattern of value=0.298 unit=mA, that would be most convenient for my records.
value=50 unit=mA
